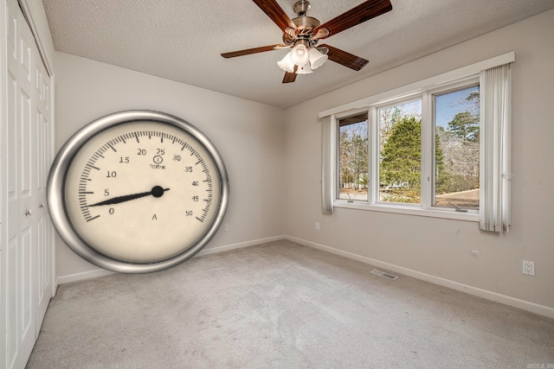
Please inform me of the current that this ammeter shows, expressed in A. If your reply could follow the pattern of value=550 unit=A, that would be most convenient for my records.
value=2.5 unit=A
